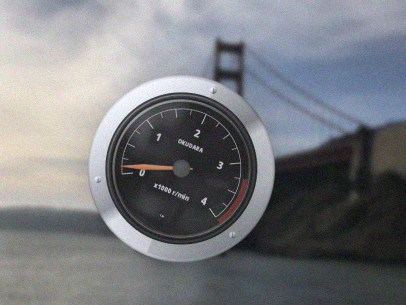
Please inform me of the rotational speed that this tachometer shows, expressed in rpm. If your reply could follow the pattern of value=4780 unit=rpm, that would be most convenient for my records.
value=125 unit=rpm
